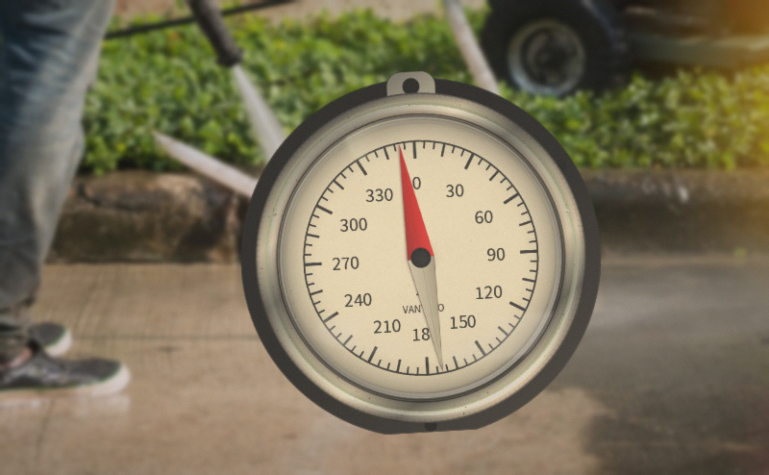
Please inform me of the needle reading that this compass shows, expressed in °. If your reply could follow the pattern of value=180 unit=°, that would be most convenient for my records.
value=352.5 unit=°
